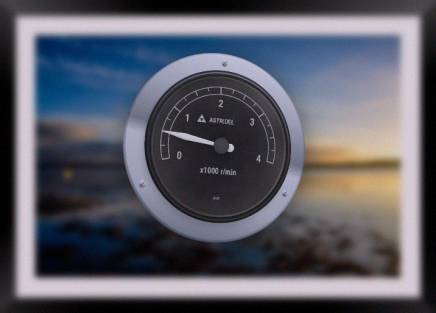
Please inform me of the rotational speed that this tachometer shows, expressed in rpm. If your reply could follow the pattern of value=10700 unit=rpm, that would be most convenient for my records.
value=500 unit=rpm
